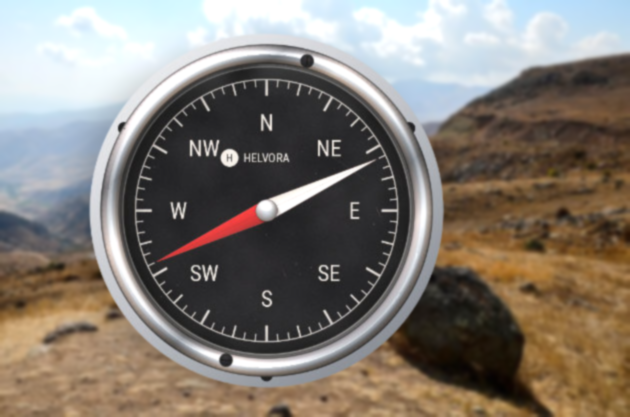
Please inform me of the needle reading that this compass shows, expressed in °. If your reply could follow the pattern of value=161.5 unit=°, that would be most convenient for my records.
value=245 unit=°
